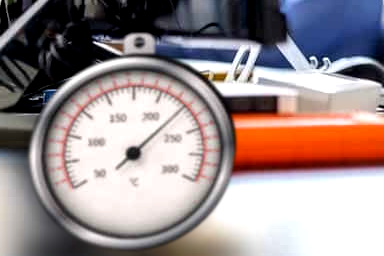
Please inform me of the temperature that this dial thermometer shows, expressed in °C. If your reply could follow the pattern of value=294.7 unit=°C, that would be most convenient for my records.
value=225 unit=°C
